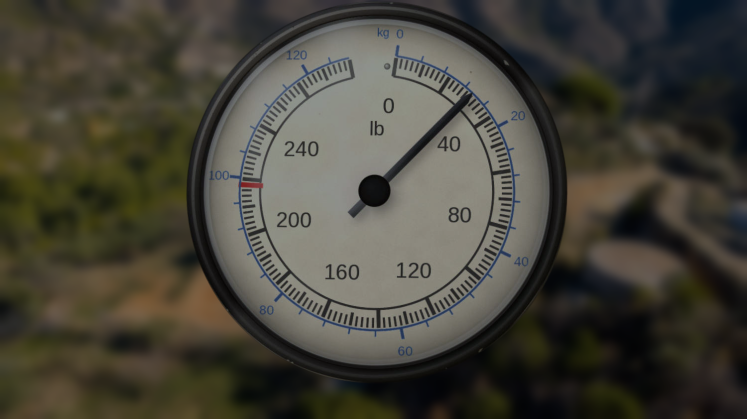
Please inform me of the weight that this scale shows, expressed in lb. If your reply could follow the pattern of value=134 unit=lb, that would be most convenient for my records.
value=30 unit=lb
